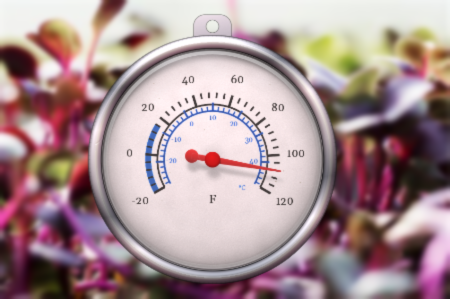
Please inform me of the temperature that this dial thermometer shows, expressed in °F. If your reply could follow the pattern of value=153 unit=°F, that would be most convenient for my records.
value=108 unit=°F
